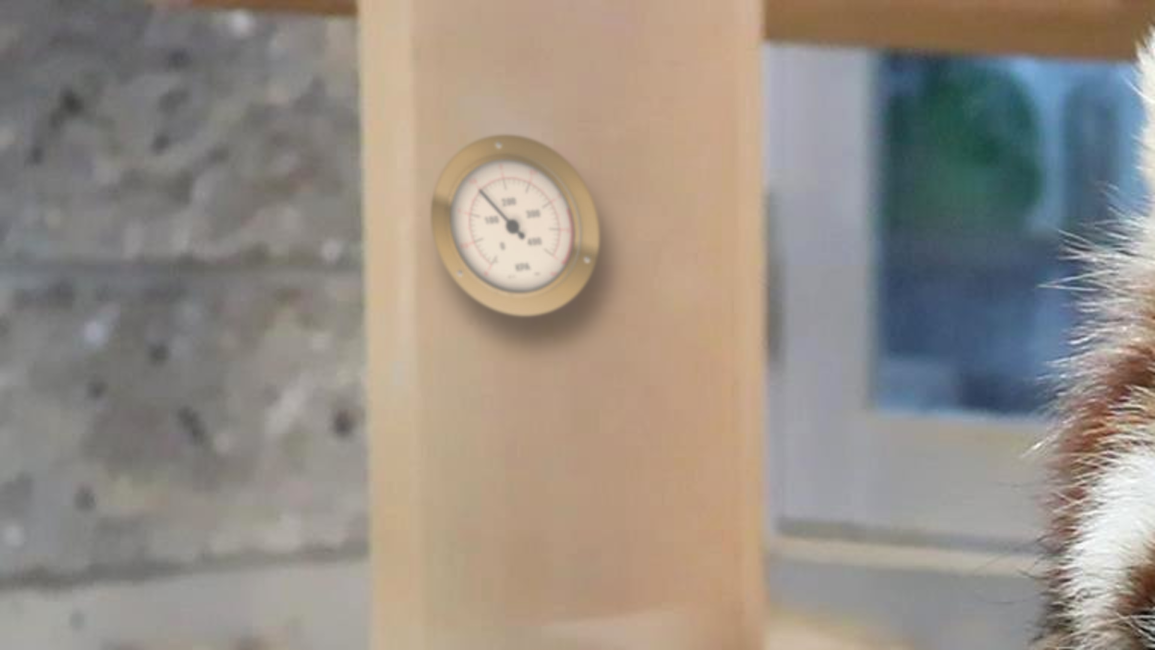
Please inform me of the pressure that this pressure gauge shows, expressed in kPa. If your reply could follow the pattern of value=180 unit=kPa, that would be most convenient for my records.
value=150 unit=kPa
